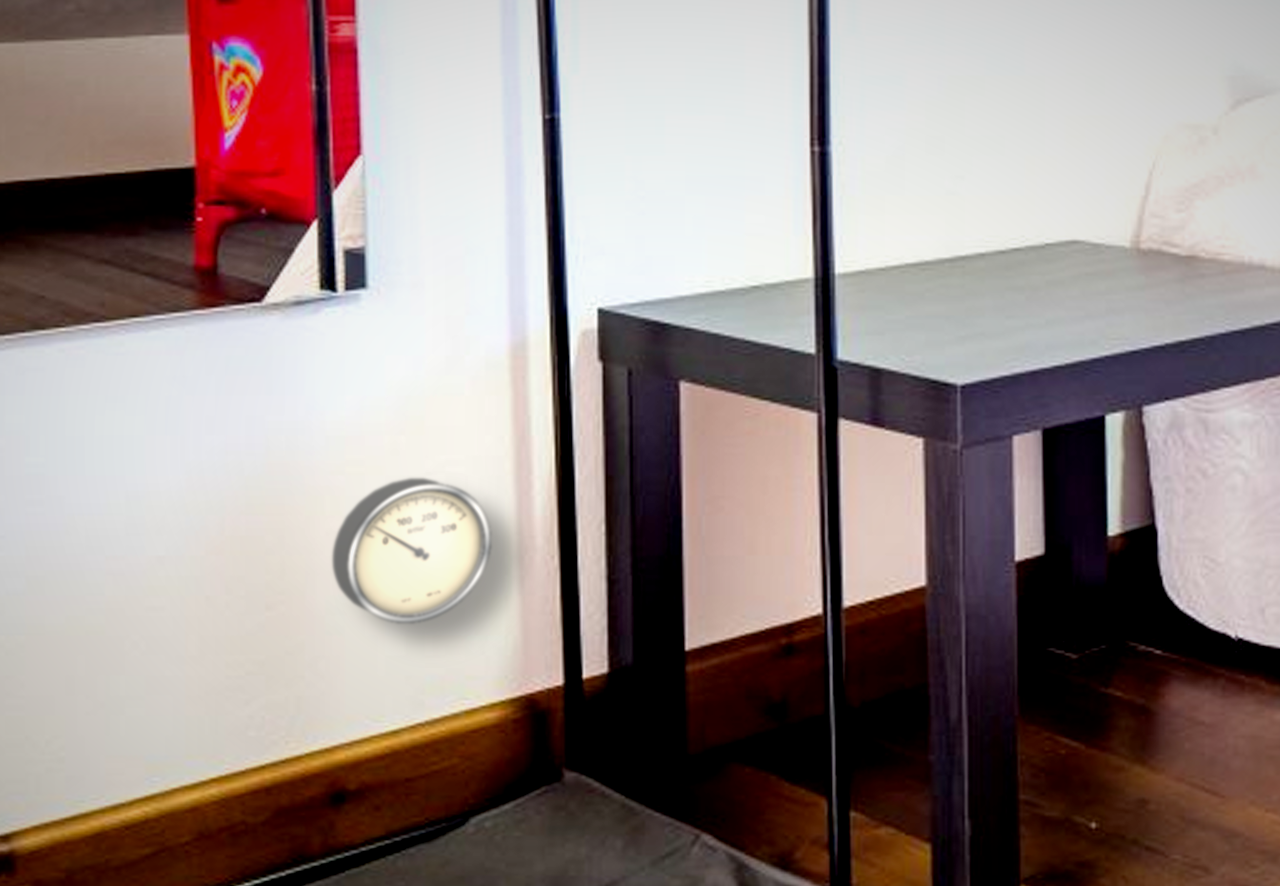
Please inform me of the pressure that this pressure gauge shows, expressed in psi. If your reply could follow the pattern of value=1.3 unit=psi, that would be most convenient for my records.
value=25 unit=psi
